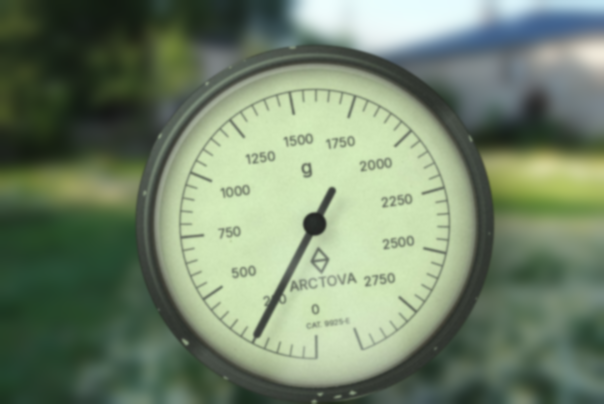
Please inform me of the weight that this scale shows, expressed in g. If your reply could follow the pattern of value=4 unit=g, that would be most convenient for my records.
value=250 unit=g
